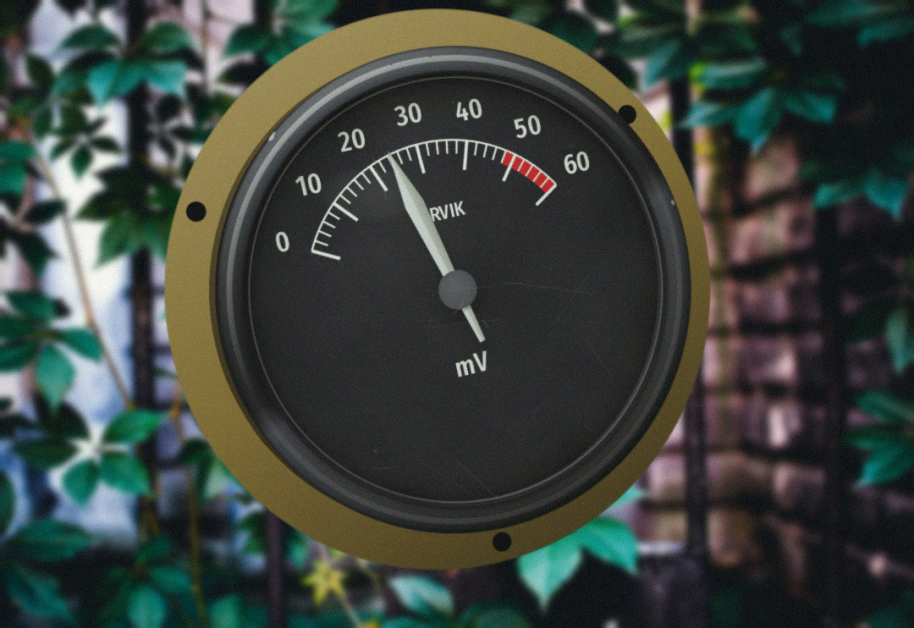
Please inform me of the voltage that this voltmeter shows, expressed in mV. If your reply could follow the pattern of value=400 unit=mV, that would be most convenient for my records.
value=24 unit=mV
